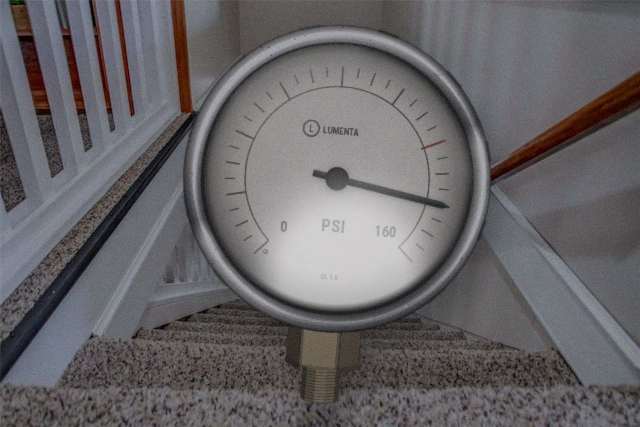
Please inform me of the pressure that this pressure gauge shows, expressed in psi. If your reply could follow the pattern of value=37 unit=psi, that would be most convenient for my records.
value=140 unit=psi
